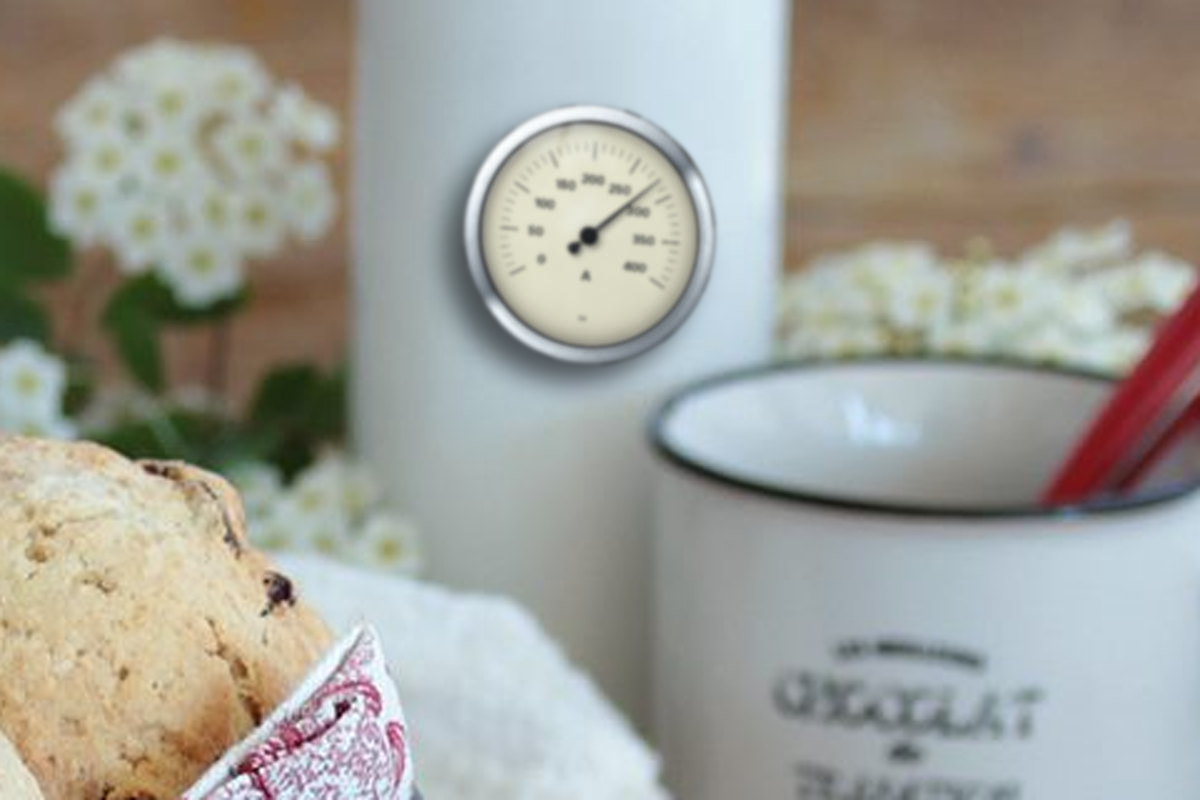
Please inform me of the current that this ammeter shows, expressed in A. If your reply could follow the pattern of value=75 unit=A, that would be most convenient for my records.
value=280 unit=A
